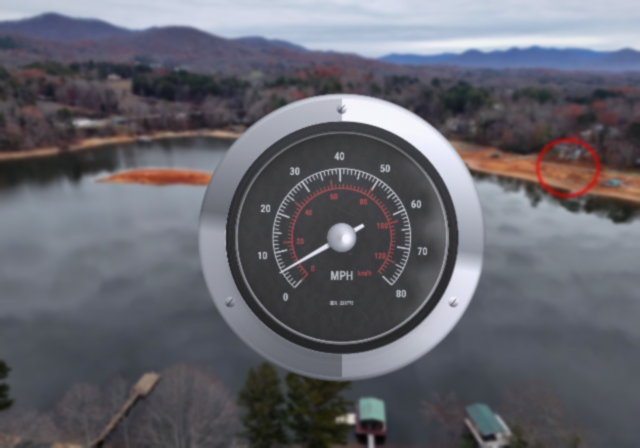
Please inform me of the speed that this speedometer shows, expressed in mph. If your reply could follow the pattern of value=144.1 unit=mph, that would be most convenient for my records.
value=5 unit=mph
